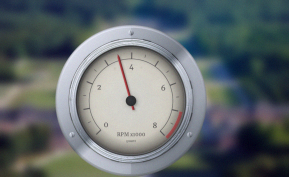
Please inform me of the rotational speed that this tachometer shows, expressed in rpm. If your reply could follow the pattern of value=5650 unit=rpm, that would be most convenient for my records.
value=3500 unit=rpm
